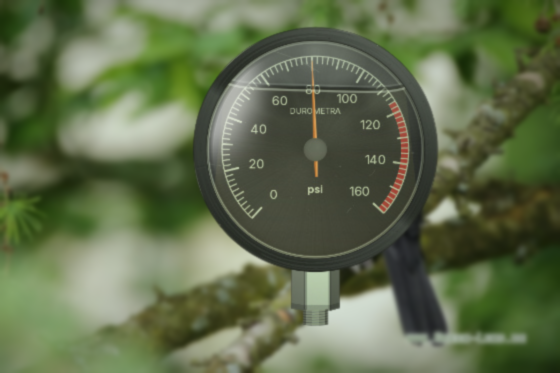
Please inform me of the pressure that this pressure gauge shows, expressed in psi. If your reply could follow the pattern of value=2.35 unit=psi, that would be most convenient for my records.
value=80 unit=psi
